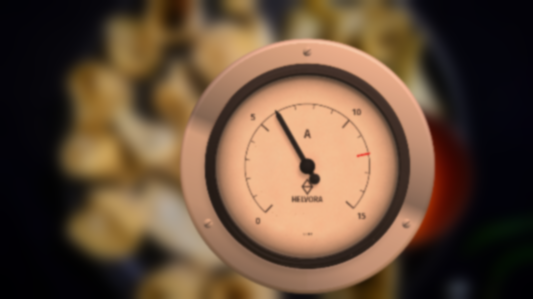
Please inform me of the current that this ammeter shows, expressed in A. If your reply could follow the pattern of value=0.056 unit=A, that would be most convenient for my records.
value=6 unit=A
